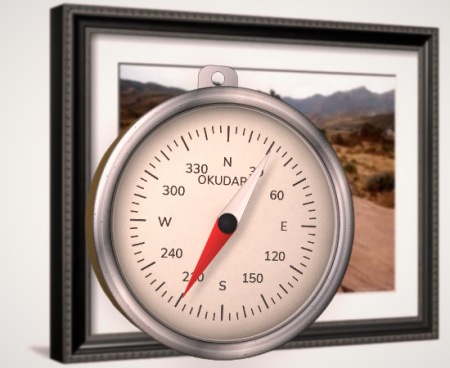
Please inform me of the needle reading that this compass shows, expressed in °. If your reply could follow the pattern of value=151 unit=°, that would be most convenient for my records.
value=210 unit=°
